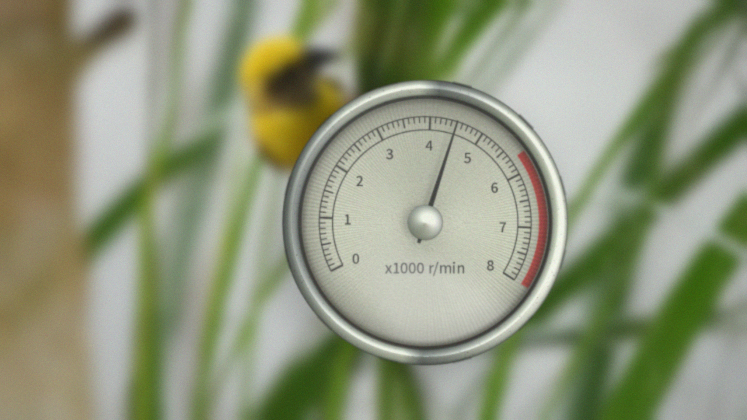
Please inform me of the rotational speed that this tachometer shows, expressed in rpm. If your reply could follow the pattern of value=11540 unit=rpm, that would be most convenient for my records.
value=4500 unit=rpm
